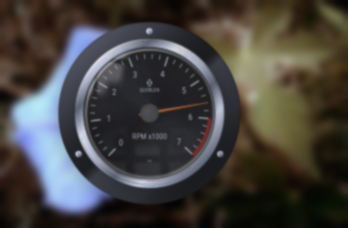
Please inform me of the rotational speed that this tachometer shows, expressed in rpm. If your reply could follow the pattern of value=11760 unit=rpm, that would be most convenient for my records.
value=5600 unit=rpm
